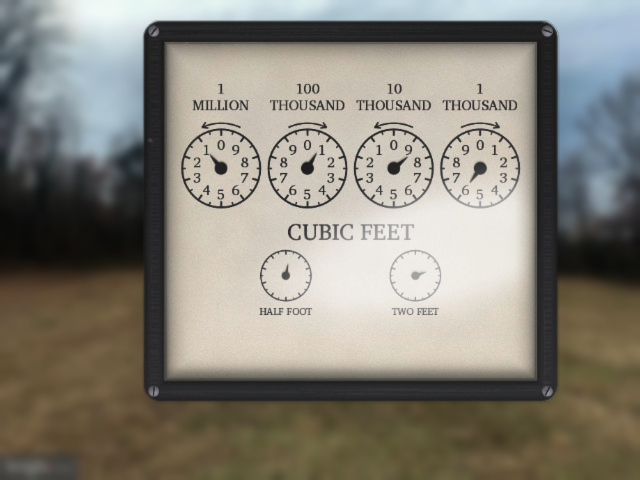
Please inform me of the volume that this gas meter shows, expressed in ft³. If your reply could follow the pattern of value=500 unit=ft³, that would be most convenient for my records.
value=108600 unit=ft³
